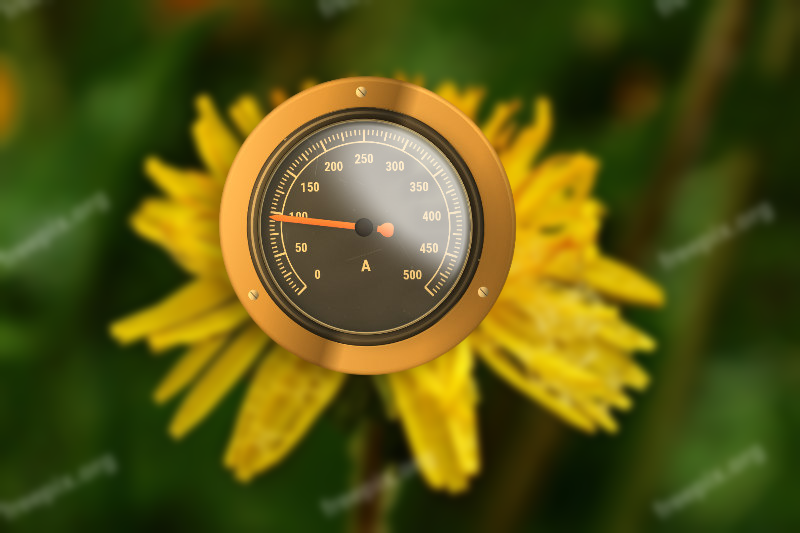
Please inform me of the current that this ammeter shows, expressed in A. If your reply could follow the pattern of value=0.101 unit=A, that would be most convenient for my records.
value=95 unit=A
